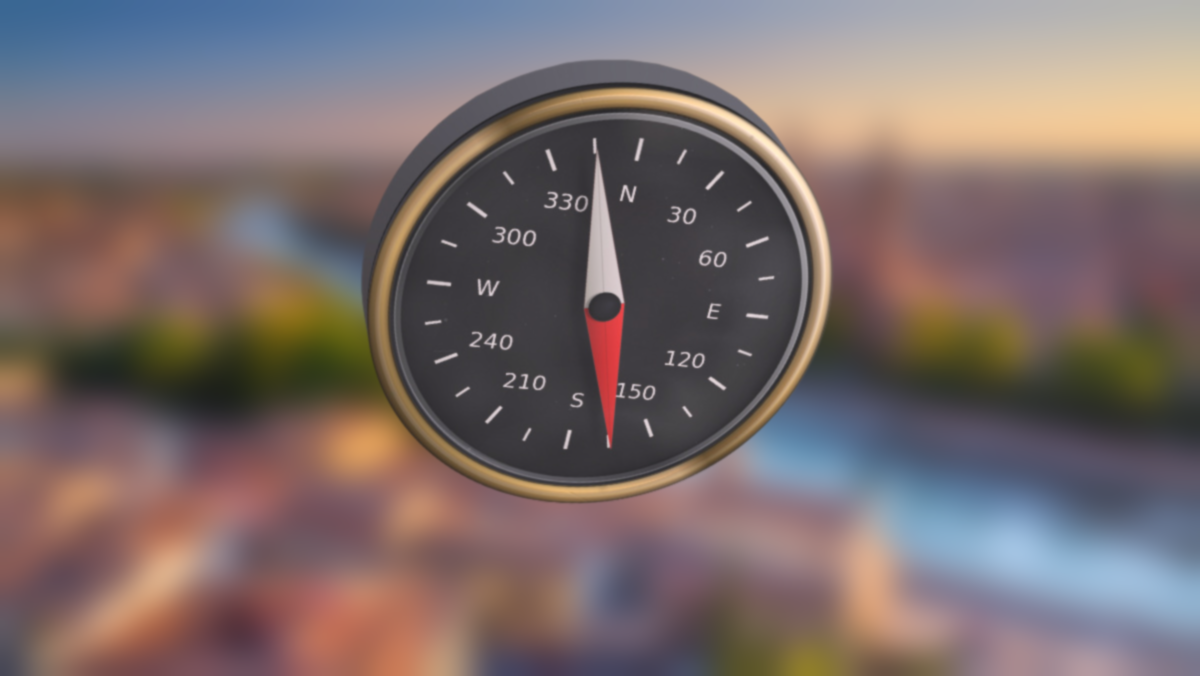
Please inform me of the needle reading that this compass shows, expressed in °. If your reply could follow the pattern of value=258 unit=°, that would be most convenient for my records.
value=165 unit=°
